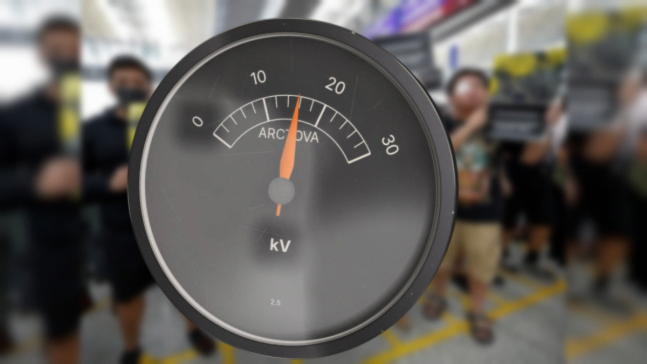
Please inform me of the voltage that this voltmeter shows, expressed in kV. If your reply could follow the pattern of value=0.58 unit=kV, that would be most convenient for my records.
value=16 unit=kV
